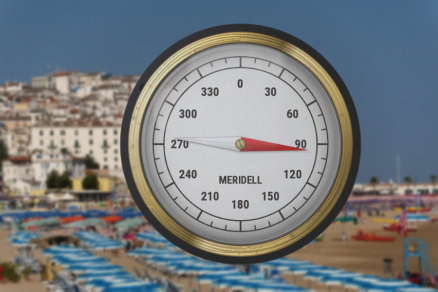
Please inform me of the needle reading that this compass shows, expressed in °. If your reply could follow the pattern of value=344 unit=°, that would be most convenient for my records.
value=95 unit=°
